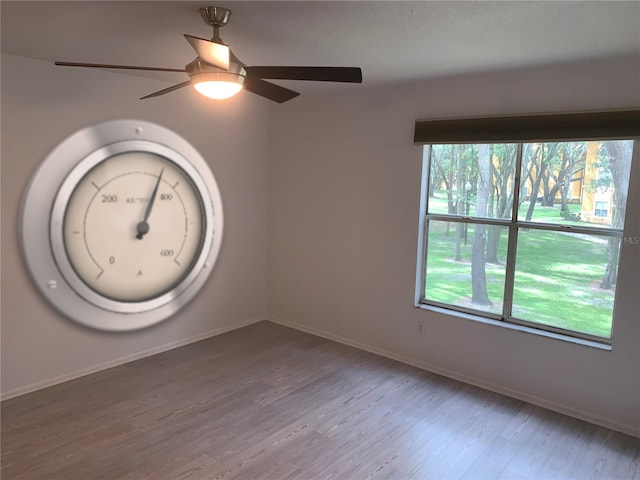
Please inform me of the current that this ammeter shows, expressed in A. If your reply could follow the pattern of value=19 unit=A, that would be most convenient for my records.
value=350 unit=A
